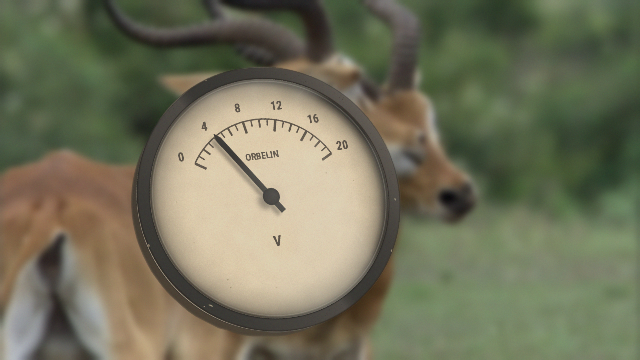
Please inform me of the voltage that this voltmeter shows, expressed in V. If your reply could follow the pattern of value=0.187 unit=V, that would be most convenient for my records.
value=4 unit=V
